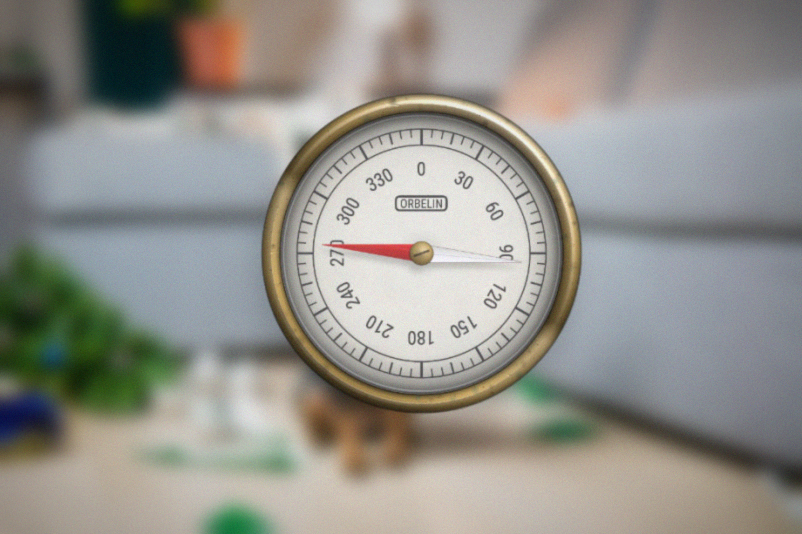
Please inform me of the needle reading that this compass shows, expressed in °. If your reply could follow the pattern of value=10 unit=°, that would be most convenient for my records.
value=275 unit=°
